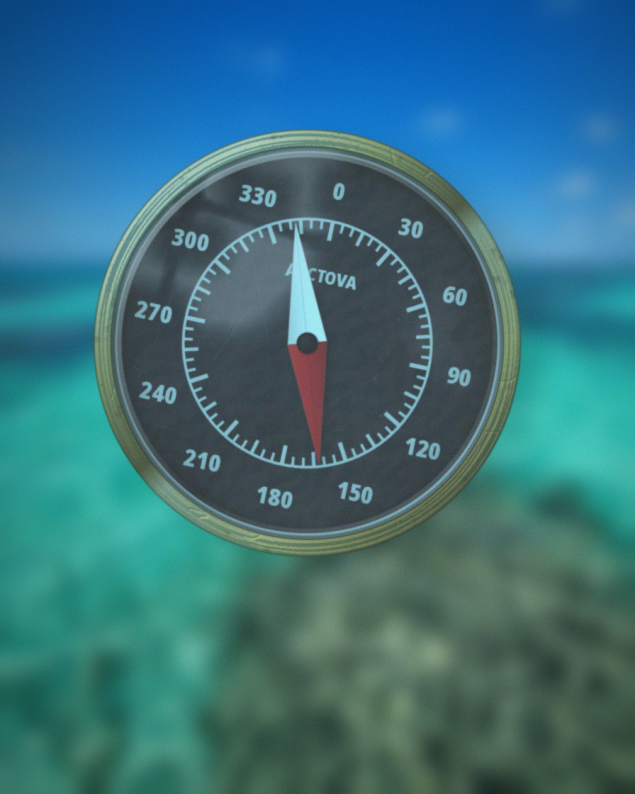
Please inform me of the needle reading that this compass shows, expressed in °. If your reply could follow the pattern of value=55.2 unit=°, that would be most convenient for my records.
value=162.5 unit=°
